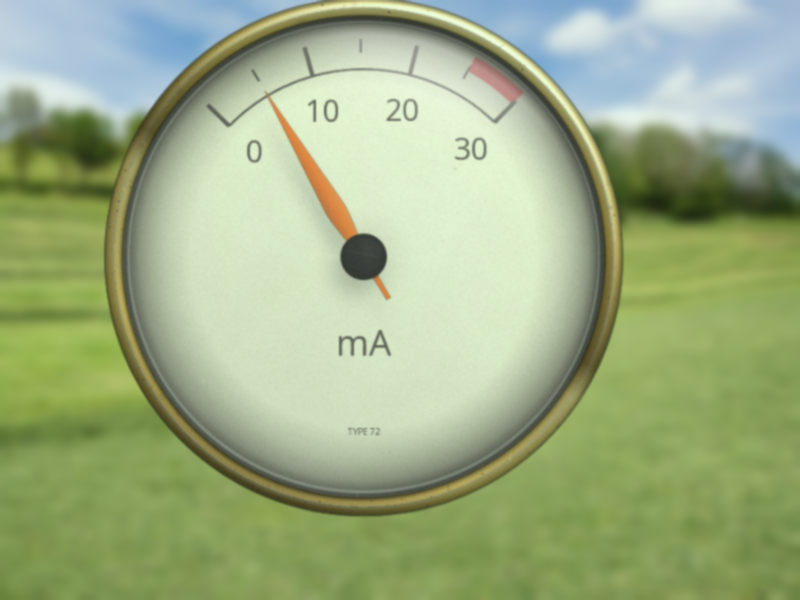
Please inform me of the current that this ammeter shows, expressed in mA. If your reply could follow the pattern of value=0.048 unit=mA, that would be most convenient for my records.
value=5 unit=mA
